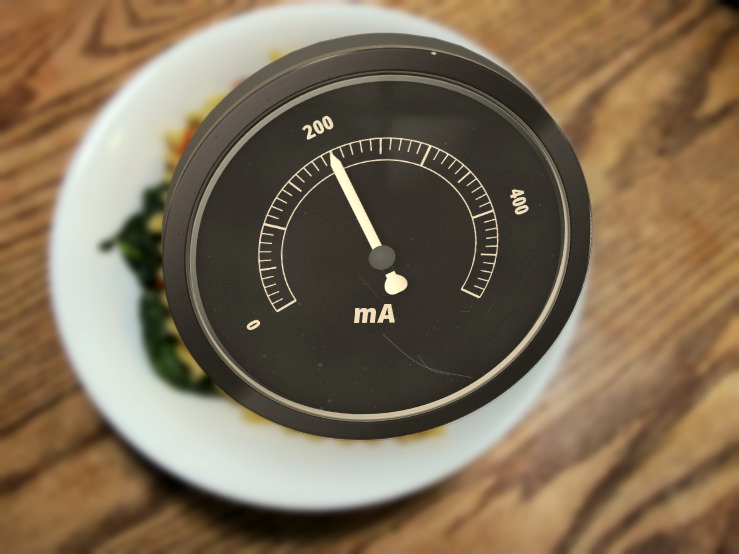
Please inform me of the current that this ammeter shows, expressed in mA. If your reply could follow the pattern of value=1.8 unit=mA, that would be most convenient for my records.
value=200 unit=mA
